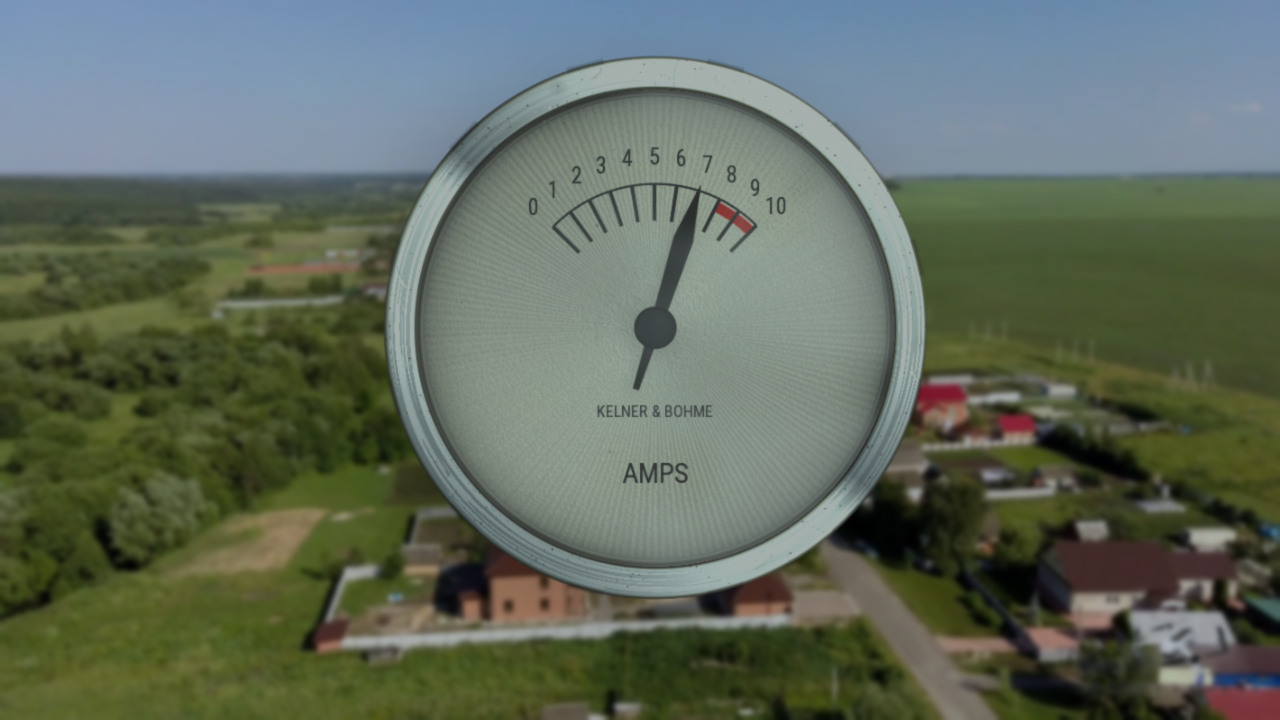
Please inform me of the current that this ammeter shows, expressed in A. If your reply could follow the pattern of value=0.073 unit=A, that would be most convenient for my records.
value=7 unit=A
